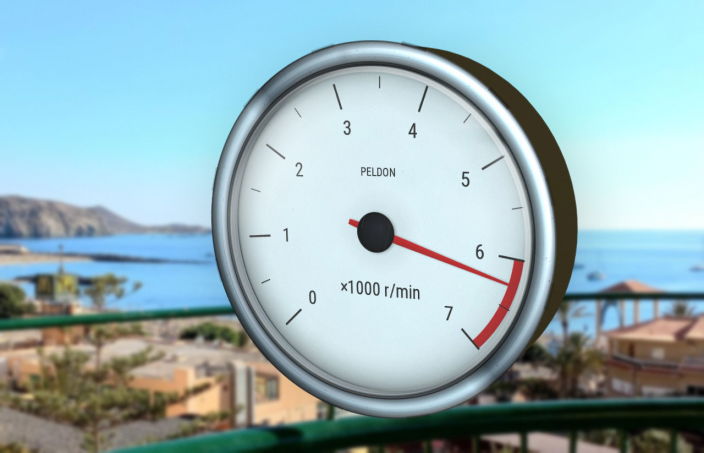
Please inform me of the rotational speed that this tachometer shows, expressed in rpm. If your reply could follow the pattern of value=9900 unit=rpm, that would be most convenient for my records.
value=6250 unit=rpm
